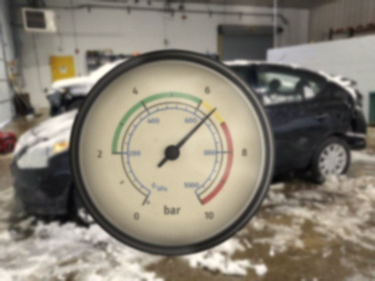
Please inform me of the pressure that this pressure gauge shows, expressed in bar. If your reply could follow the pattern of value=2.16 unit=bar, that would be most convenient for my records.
value=6.5 unit=bar
